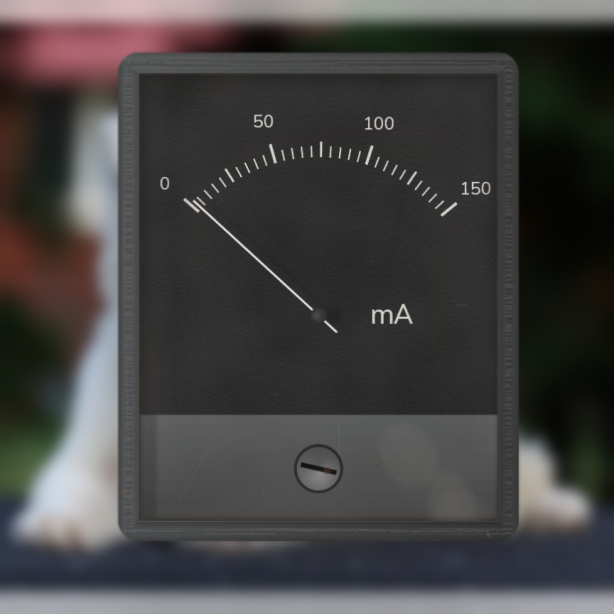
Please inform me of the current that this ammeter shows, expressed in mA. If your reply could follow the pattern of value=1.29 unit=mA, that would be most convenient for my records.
value=2.5 unit=mA
